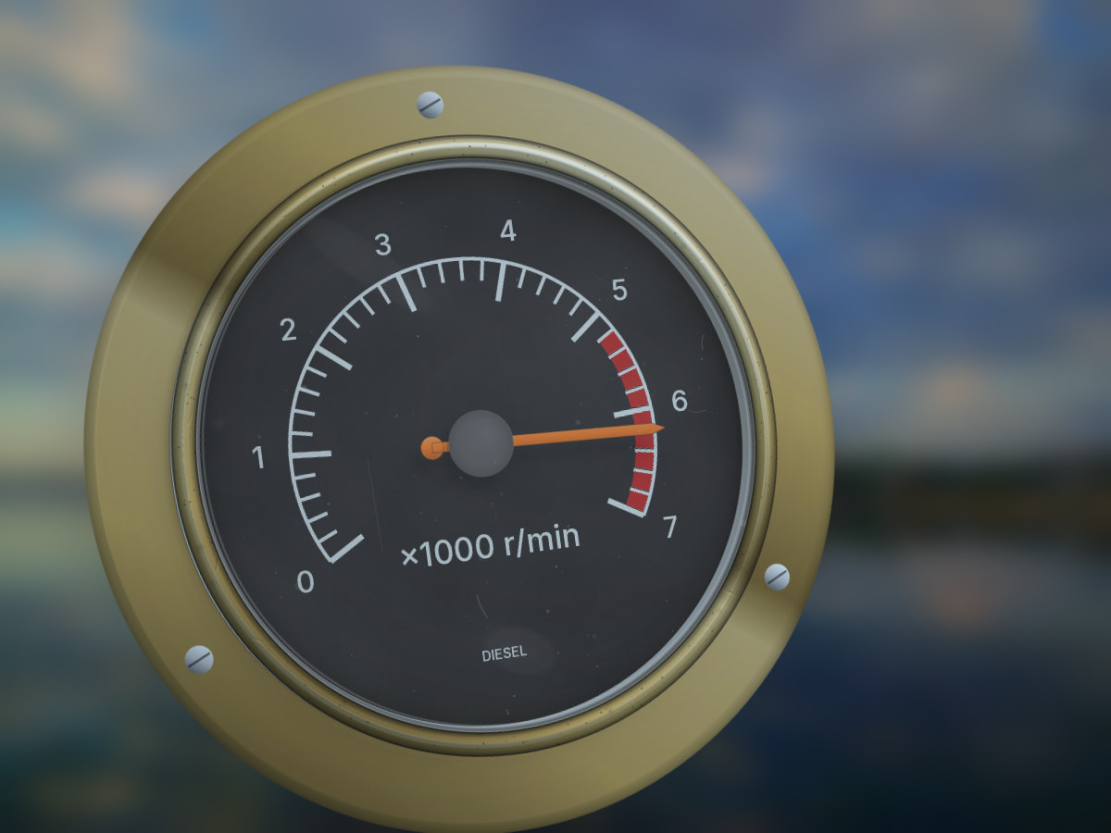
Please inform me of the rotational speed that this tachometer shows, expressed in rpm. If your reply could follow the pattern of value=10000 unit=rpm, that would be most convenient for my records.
value=6200 unit=rpm
